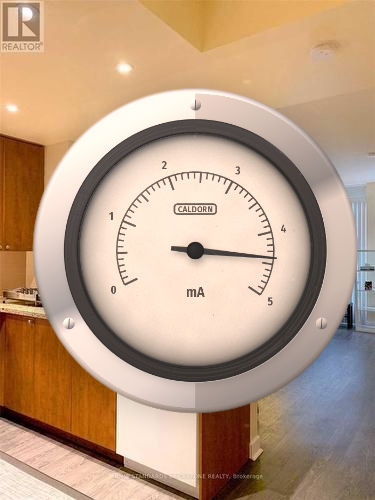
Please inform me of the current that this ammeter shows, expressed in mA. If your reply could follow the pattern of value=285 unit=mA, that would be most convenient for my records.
value=4.4 unit=mA
